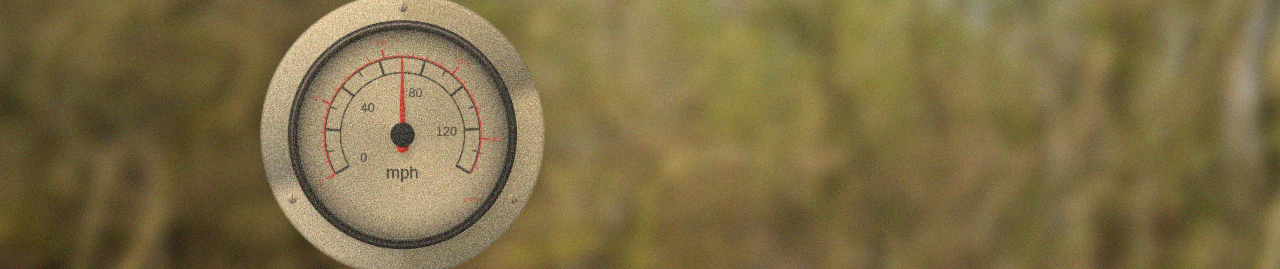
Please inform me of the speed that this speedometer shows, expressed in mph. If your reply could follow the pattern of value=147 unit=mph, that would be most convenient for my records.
value=70 unit=mph
